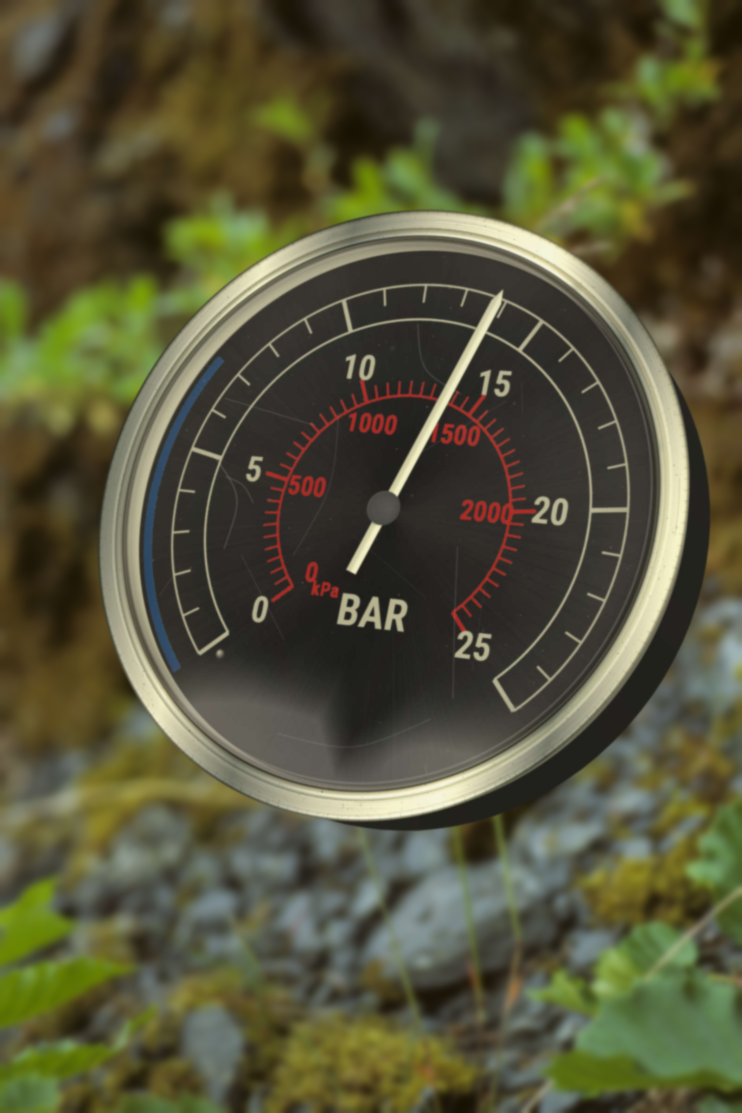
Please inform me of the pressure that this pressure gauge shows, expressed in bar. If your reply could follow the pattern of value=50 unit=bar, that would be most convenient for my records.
value=14 unit=bar
